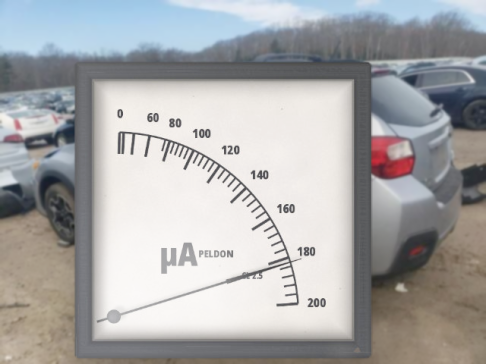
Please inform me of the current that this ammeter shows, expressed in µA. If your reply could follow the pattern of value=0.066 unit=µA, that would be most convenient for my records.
value=182 unit=µA
